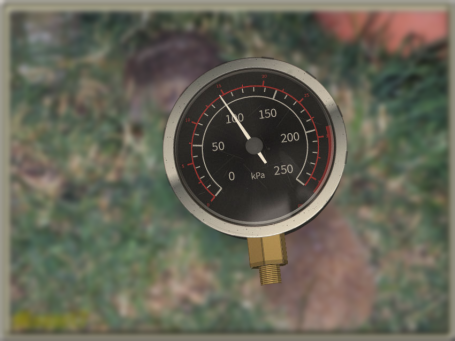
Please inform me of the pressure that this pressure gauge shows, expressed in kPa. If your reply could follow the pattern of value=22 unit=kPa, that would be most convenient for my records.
value=100 unit=kPa
